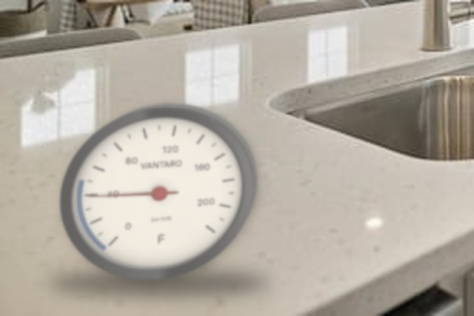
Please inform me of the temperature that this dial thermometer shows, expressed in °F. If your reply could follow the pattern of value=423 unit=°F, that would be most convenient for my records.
value=40 unit=°F
